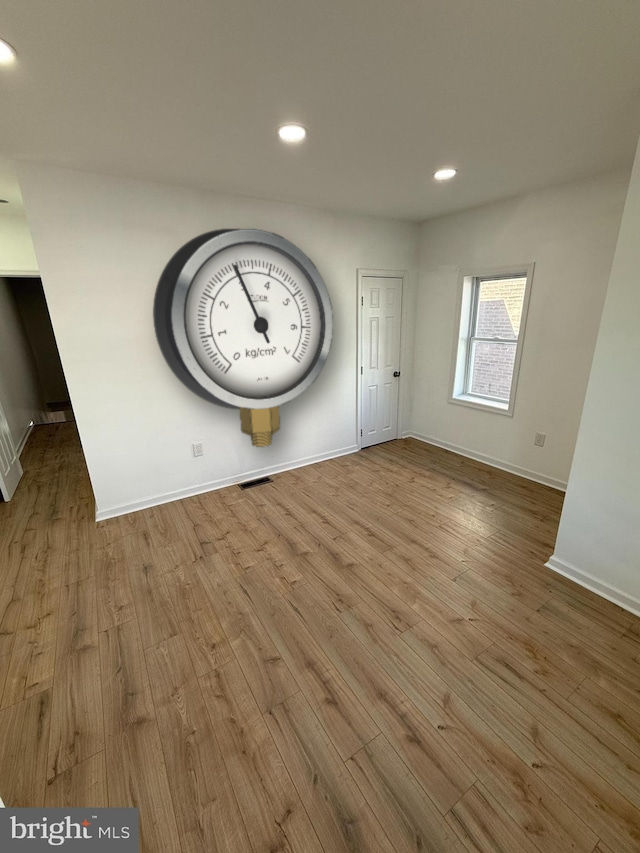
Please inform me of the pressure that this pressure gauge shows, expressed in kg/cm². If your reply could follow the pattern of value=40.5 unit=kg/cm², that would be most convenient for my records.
value=3 unit=kg/cm²
